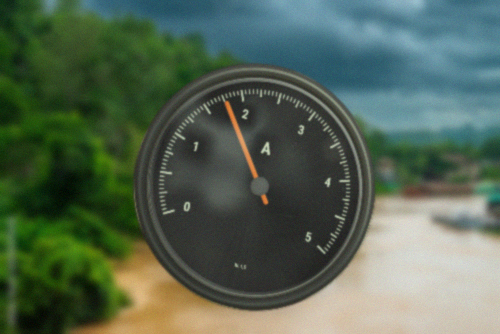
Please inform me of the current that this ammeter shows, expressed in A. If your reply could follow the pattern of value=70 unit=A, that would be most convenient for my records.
value=1.75 unit=A
